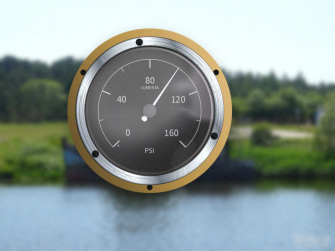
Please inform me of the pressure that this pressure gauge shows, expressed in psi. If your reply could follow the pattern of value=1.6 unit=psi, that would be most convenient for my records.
value=100 unit=psi
